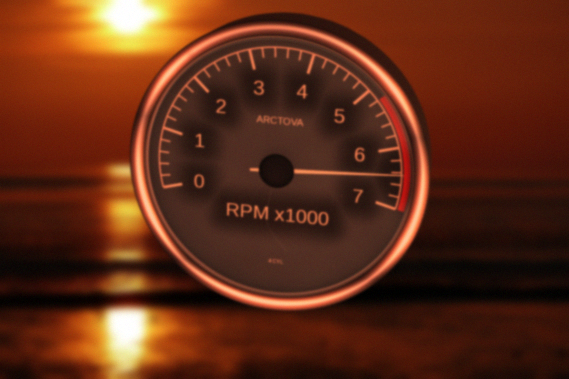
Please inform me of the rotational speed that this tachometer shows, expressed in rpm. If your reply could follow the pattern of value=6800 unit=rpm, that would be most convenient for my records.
value=6400 unit=rpm
